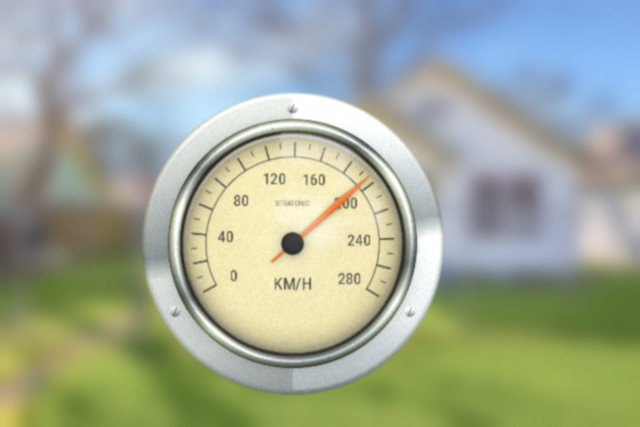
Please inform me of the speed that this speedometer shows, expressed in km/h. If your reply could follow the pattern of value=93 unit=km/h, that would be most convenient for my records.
value=195 unit=km/h
